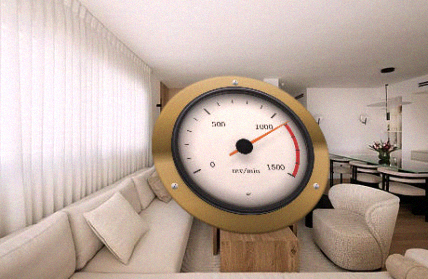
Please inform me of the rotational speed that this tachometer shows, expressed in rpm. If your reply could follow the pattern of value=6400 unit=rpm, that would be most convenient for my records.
value=1100 unit=rpm
